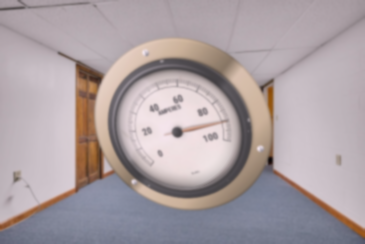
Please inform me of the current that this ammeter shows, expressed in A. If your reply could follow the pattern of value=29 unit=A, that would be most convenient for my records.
value=90 unit=A
